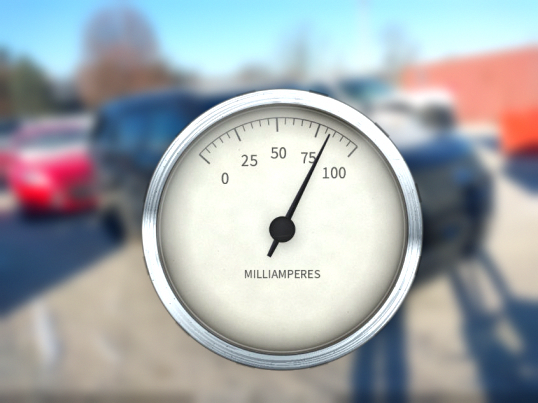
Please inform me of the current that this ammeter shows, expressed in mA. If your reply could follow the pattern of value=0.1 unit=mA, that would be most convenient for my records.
value=82.5 unit=mA
